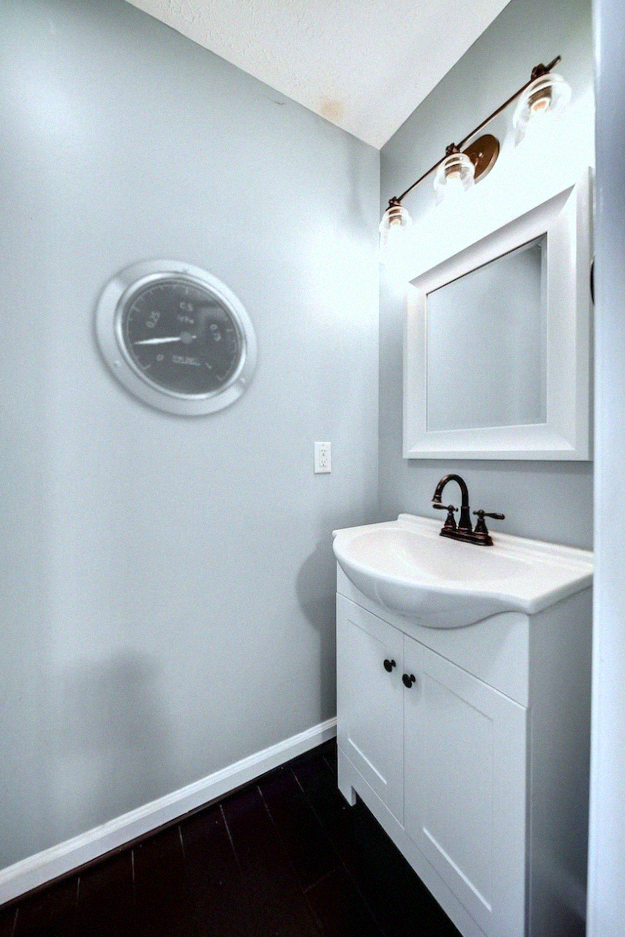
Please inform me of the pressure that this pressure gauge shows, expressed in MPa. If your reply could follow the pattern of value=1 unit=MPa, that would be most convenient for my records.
value=0.1 unit=MPa
